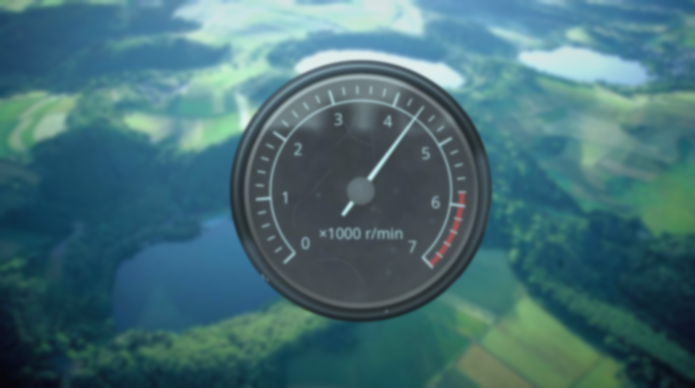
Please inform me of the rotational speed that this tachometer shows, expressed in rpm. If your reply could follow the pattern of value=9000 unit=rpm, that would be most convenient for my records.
value=4400 unit=rpm
